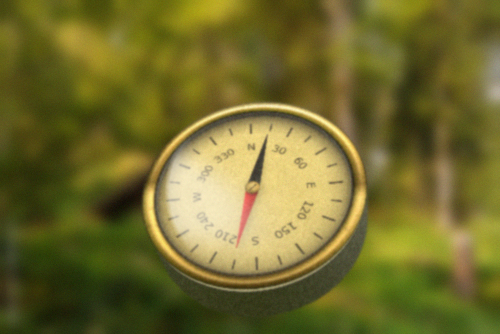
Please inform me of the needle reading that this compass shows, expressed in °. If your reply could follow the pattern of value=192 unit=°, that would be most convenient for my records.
value=195 unit=°
